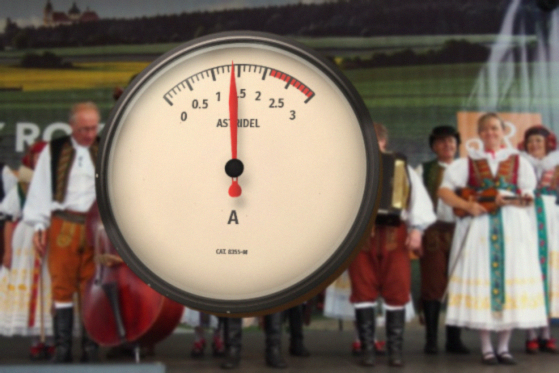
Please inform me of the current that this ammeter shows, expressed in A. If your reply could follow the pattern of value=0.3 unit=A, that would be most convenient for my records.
value=1.4 unit=A
